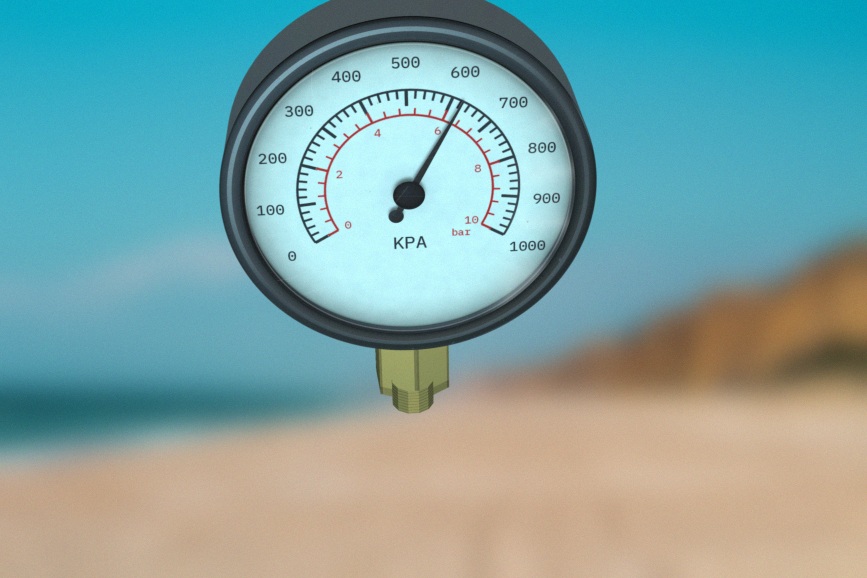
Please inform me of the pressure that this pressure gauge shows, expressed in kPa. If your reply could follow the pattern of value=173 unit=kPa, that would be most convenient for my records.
value=620 unit=kPa
